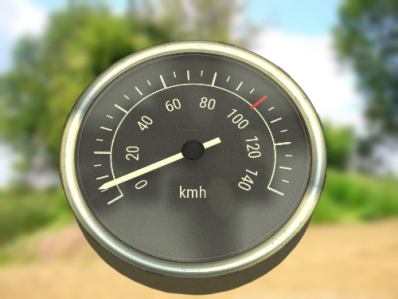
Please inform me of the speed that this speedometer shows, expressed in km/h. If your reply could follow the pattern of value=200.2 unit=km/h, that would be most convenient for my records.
value=5 unit=km/h
